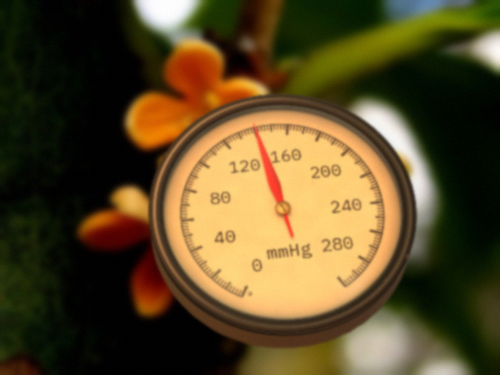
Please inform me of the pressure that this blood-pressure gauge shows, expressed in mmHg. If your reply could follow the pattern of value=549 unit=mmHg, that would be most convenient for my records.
value=140 unit=mmHg
